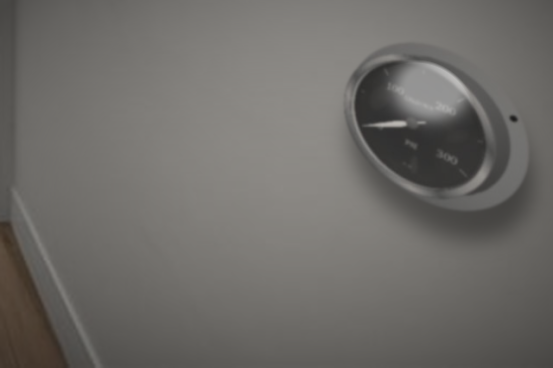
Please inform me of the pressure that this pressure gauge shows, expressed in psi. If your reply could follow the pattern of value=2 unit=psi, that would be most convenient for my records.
value=0 unit=psi
